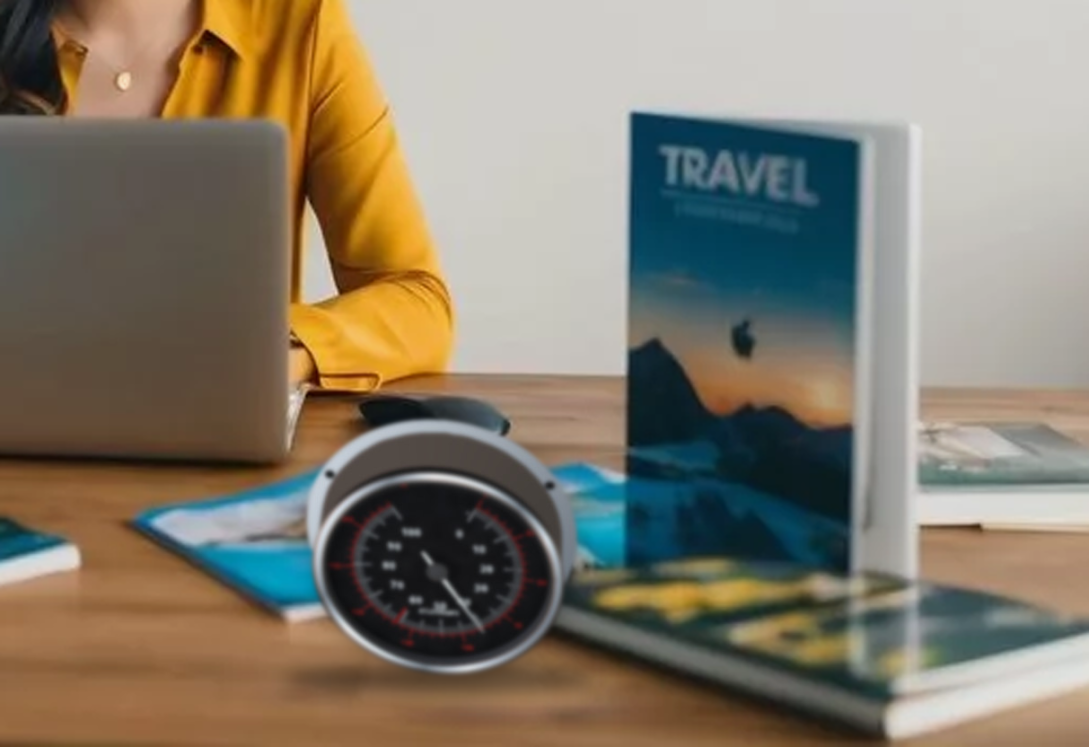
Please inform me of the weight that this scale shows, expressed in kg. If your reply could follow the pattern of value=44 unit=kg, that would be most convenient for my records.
value=40 unit=kg
